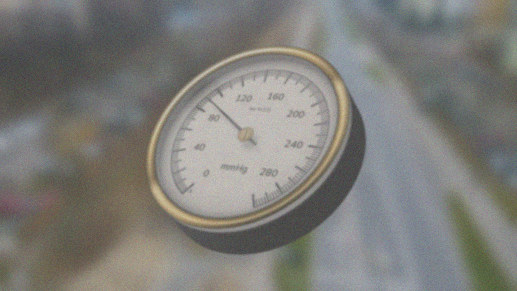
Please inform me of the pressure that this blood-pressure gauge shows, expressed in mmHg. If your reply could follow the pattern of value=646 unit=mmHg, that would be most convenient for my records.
value=90 unit=mmHg
